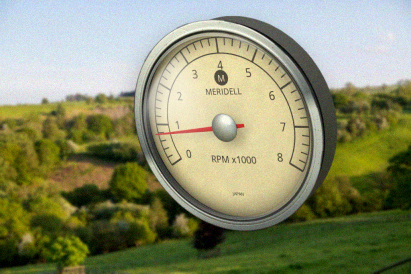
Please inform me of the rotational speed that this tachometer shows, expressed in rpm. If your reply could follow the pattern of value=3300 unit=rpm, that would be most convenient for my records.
value=800 unit=rpm
